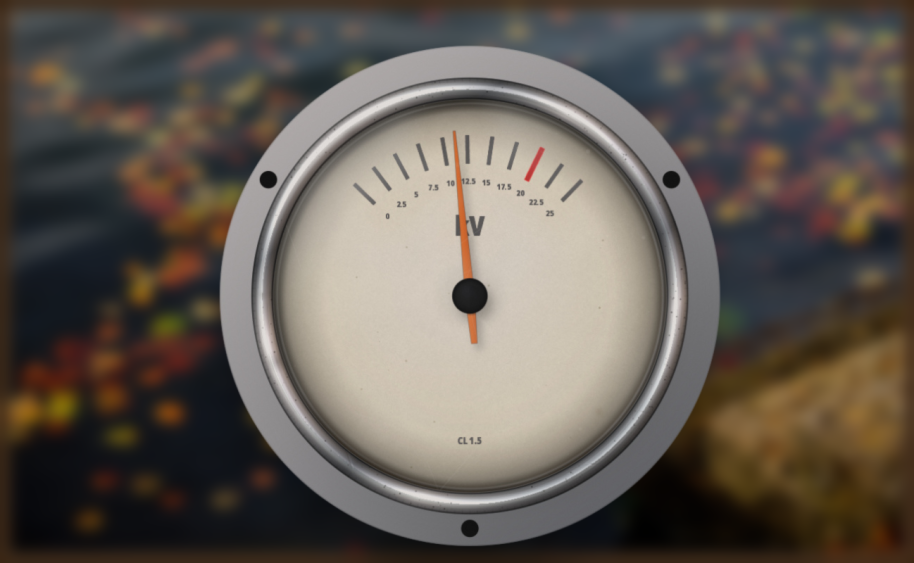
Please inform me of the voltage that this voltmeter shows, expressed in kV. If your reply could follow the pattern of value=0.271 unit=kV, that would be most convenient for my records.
value=11.25 unit=kV
